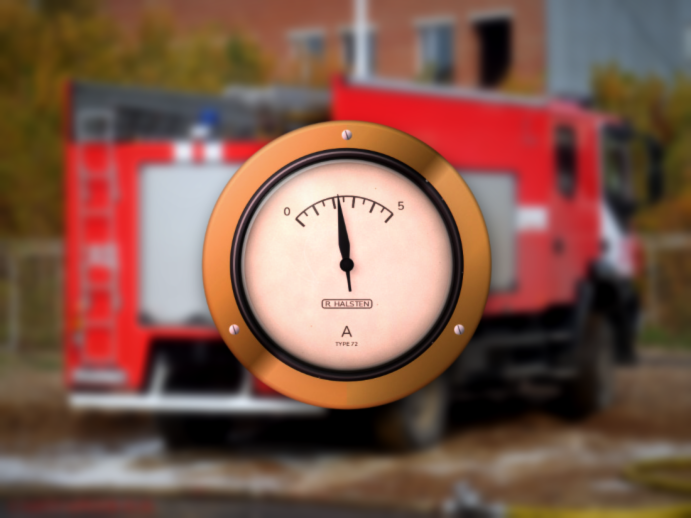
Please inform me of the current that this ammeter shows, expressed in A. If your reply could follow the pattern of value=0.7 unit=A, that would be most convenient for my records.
value=2.25 unit=A
